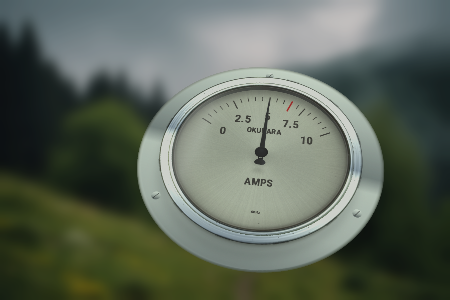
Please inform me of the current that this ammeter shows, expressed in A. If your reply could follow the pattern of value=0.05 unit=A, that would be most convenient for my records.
value=5 unit=A
